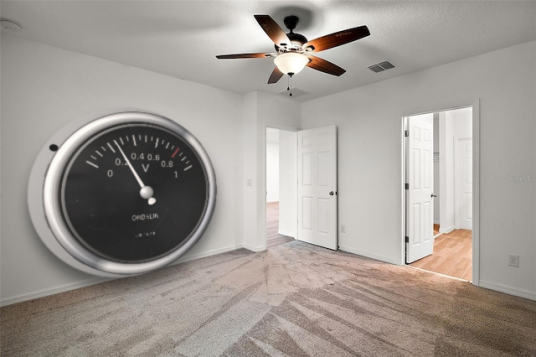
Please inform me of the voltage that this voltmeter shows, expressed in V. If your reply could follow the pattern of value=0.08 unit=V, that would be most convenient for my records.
value=0.25 unit=V
